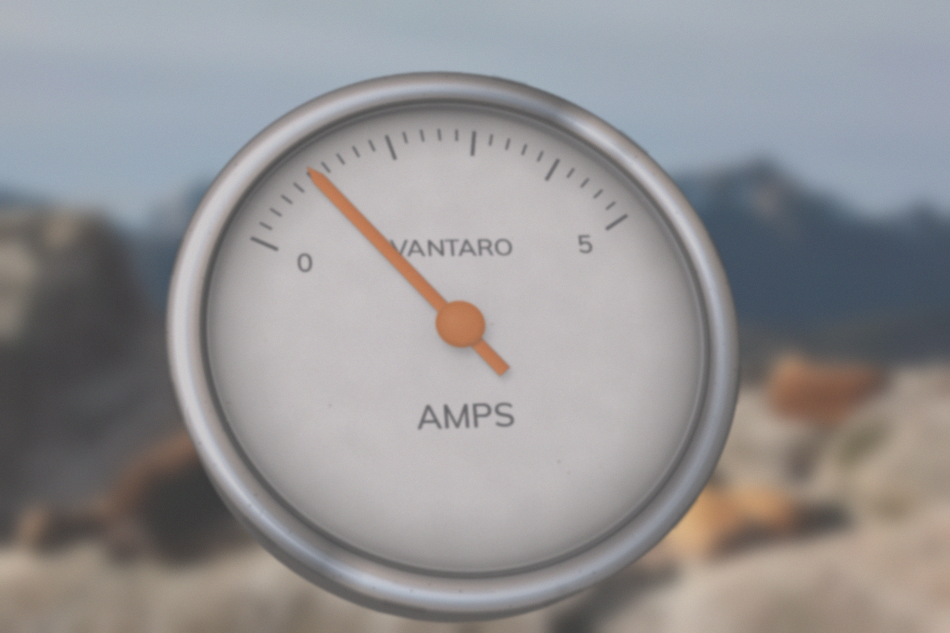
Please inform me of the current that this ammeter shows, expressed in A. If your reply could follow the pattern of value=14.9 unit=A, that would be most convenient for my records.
value=1 unit=A
